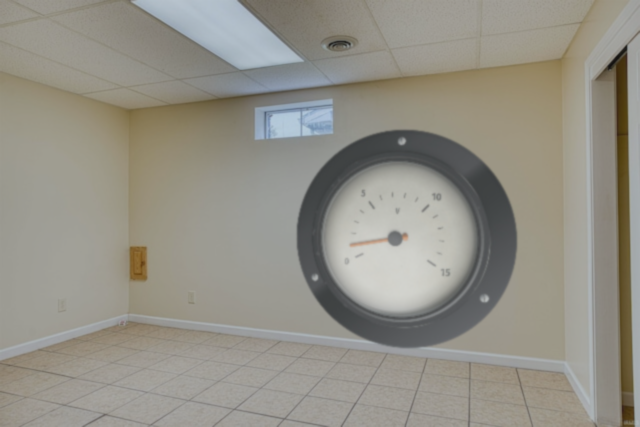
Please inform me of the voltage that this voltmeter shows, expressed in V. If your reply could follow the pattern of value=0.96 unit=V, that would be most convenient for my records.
value=1 unit=V
